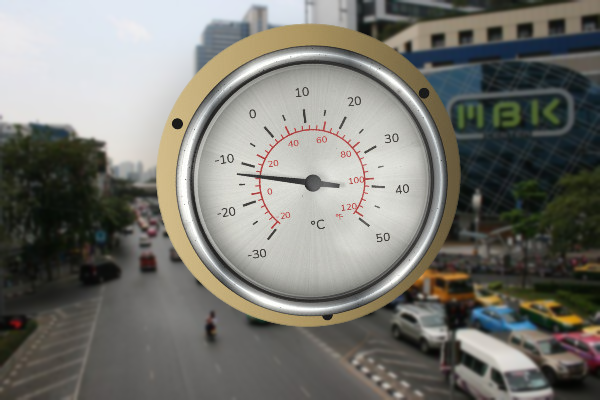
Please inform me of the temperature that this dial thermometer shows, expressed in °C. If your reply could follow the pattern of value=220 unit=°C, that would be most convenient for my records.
value=-12.5 unit=°C
